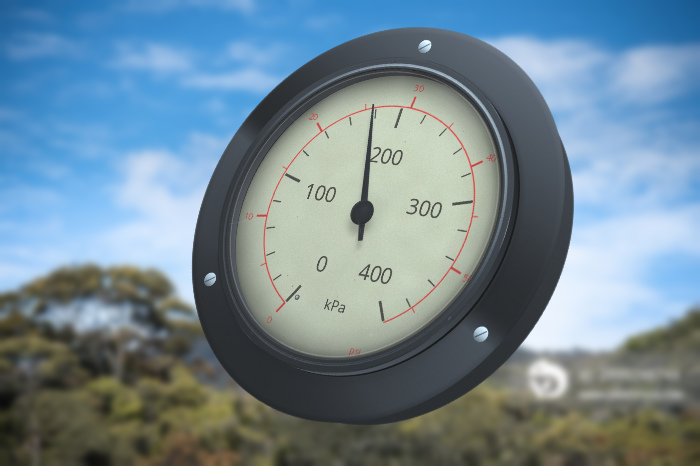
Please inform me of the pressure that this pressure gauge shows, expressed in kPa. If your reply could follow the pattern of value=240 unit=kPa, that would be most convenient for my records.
value=180 unit=kPa
